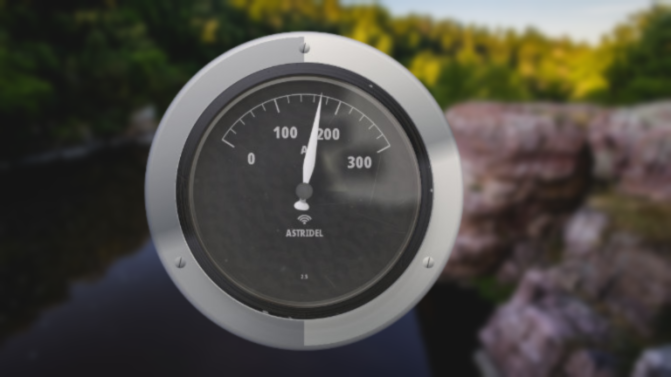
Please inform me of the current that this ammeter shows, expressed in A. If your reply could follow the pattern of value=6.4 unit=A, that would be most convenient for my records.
value=170 unit=A
